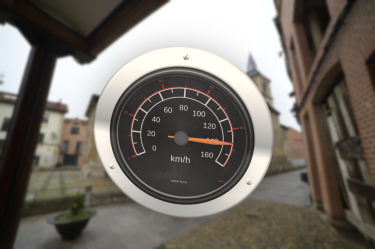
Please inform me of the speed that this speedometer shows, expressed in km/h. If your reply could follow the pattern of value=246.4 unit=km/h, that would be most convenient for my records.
value=140 unit=km/h
